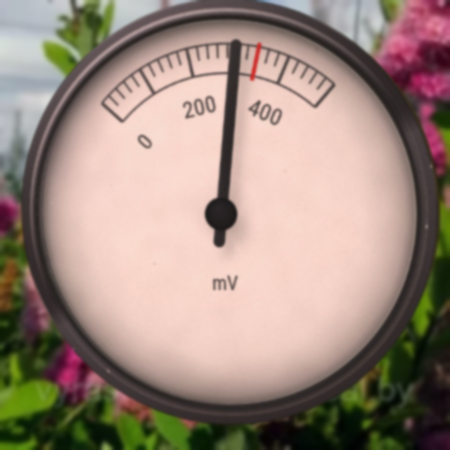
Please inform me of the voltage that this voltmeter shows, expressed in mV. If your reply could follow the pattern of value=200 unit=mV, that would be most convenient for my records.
value=300 unit=mV
